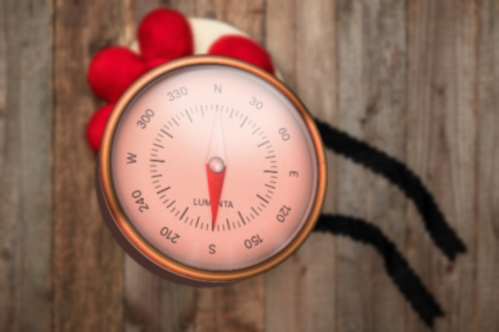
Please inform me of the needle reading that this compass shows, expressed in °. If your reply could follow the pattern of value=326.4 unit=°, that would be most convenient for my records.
value=180 unit=°
